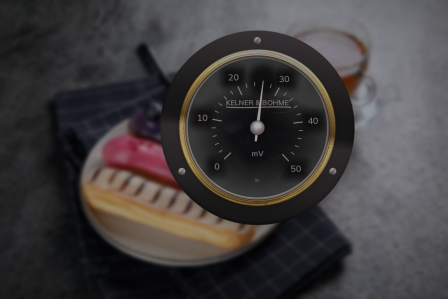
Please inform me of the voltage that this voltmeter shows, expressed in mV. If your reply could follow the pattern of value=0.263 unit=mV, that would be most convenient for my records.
value=26 unit=mV
